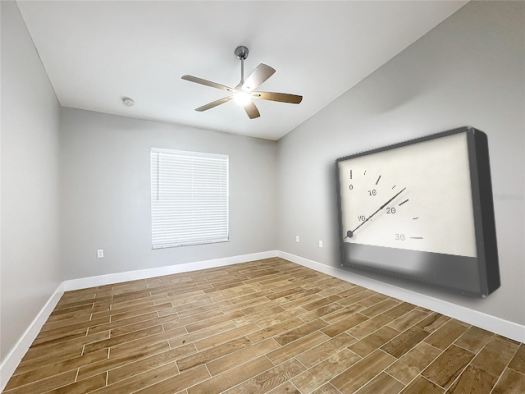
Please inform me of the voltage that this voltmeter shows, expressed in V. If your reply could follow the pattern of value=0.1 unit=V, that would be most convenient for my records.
value=17.5 unit=V
